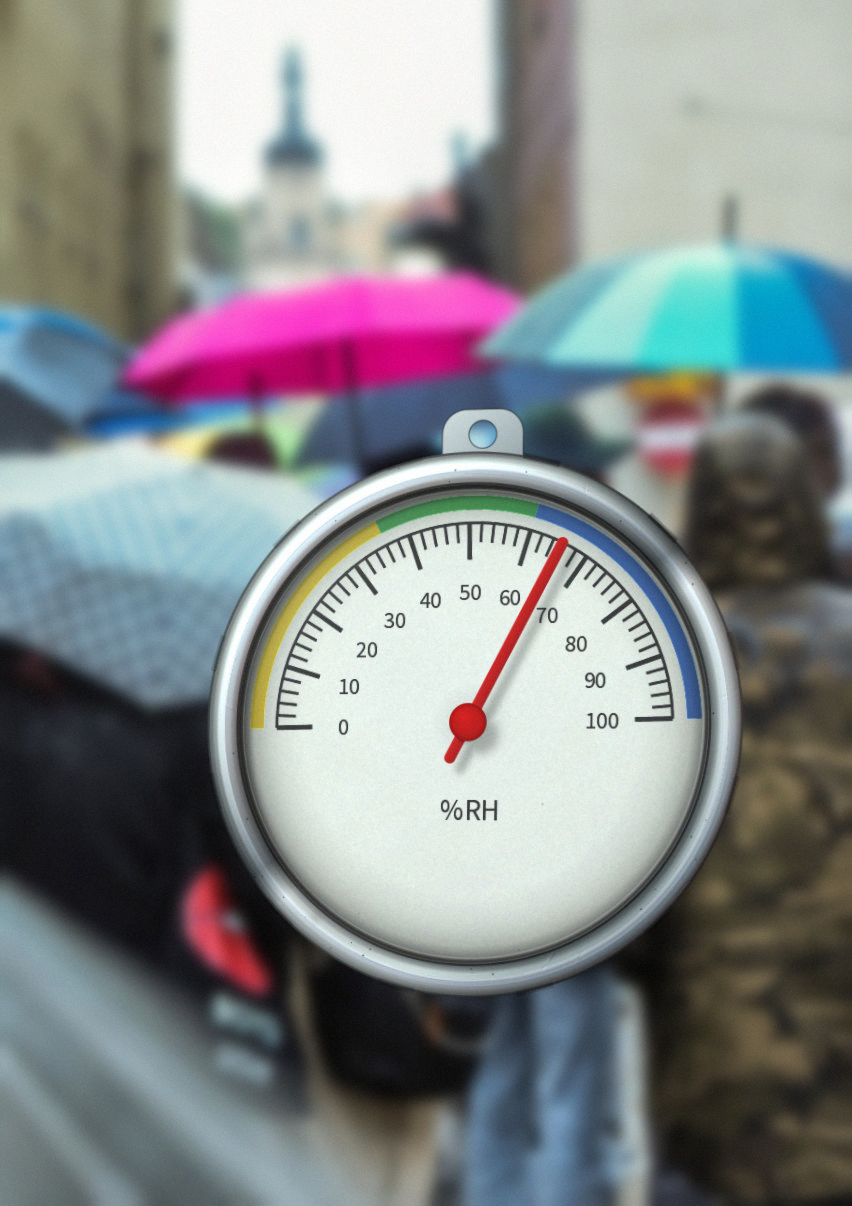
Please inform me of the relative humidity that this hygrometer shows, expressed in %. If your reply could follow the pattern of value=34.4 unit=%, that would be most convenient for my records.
value=66 unit=%
